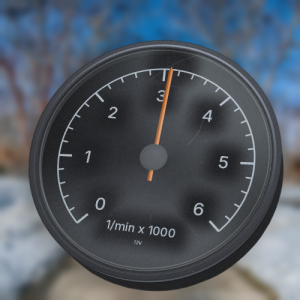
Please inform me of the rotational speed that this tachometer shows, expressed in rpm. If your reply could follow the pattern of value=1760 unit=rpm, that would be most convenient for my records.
value=3100 unit=rpm
